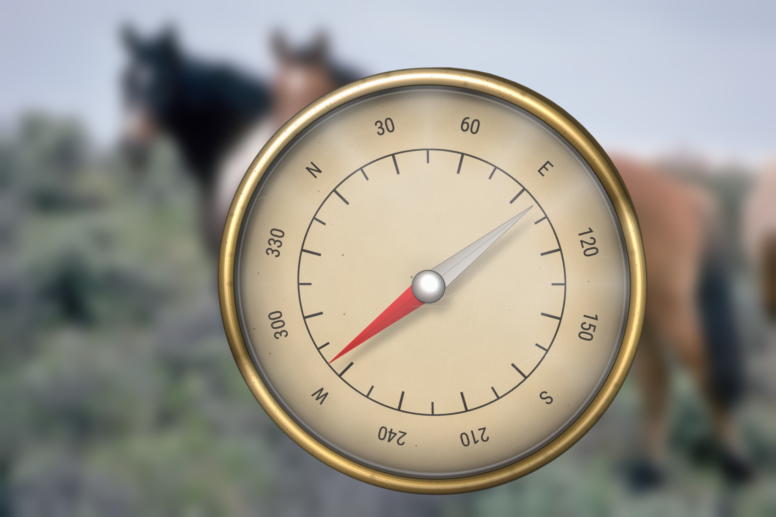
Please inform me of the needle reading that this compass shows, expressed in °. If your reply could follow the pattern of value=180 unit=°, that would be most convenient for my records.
value=277.5 unit=°
